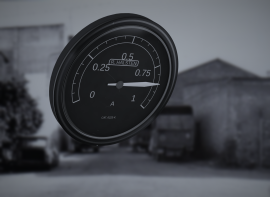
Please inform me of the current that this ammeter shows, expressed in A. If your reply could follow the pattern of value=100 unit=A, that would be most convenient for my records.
value=0.85 unit=A
